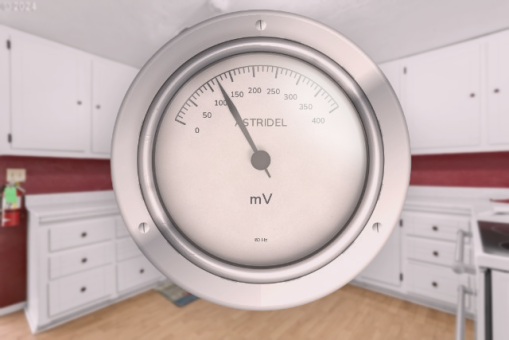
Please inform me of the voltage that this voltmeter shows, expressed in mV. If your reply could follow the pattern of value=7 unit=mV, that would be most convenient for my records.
value=120 unit=mV
